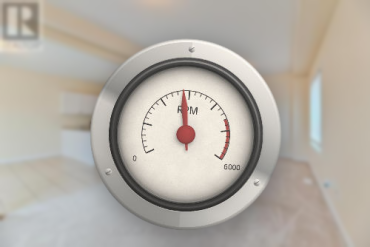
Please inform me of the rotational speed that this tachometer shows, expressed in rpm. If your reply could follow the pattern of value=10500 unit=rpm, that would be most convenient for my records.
value=2800 unit=rpm
